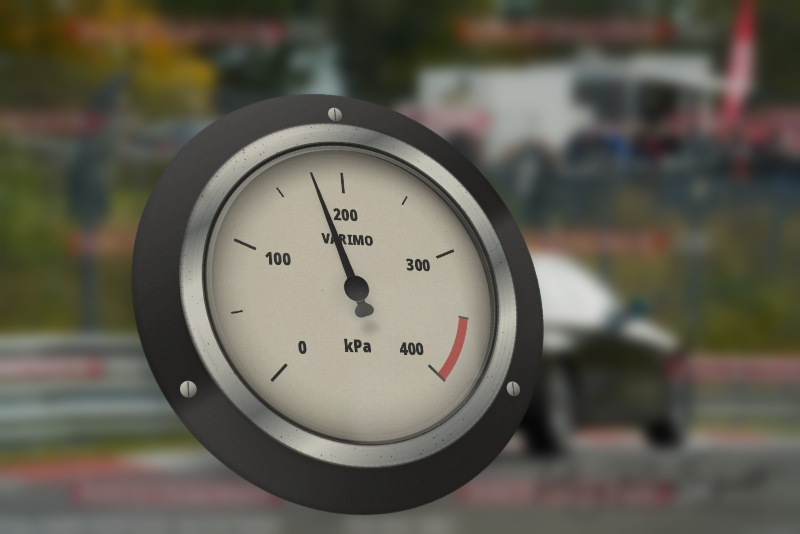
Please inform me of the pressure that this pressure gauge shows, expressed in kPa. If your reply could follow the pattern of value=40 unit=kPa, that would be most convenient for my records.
value=175 unit=kPa
